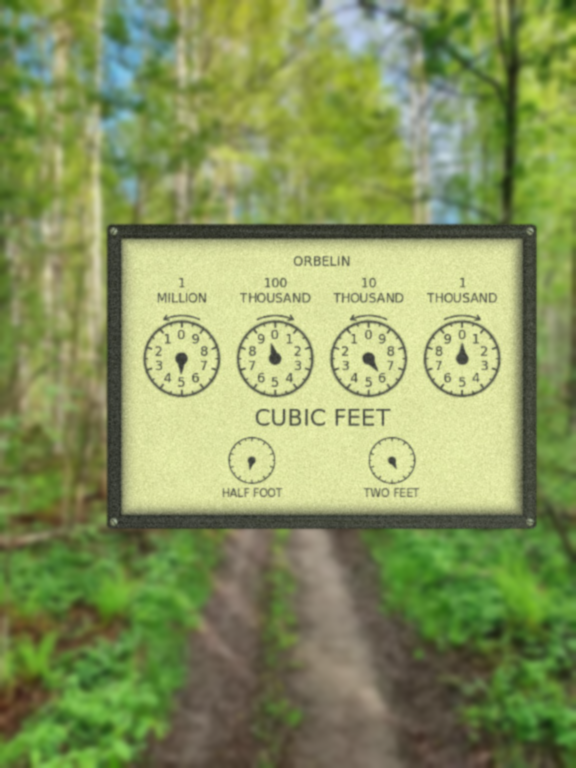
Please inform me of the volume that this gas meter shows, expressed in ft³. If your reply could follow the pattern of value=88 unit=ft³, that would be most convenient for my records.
value=496000 unit=ft³
